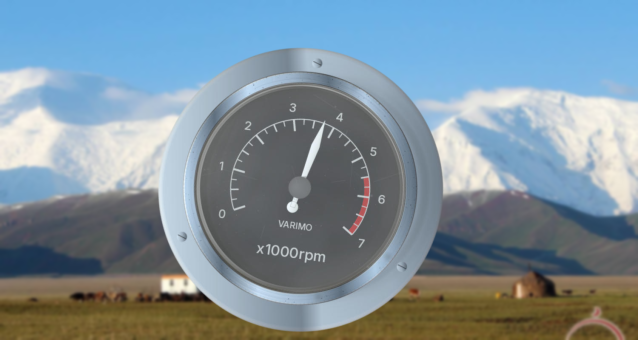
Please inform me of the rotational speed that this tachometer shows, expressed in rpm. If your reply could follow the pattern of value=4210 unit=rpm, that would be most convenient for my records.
value=3750 unit=rpm
